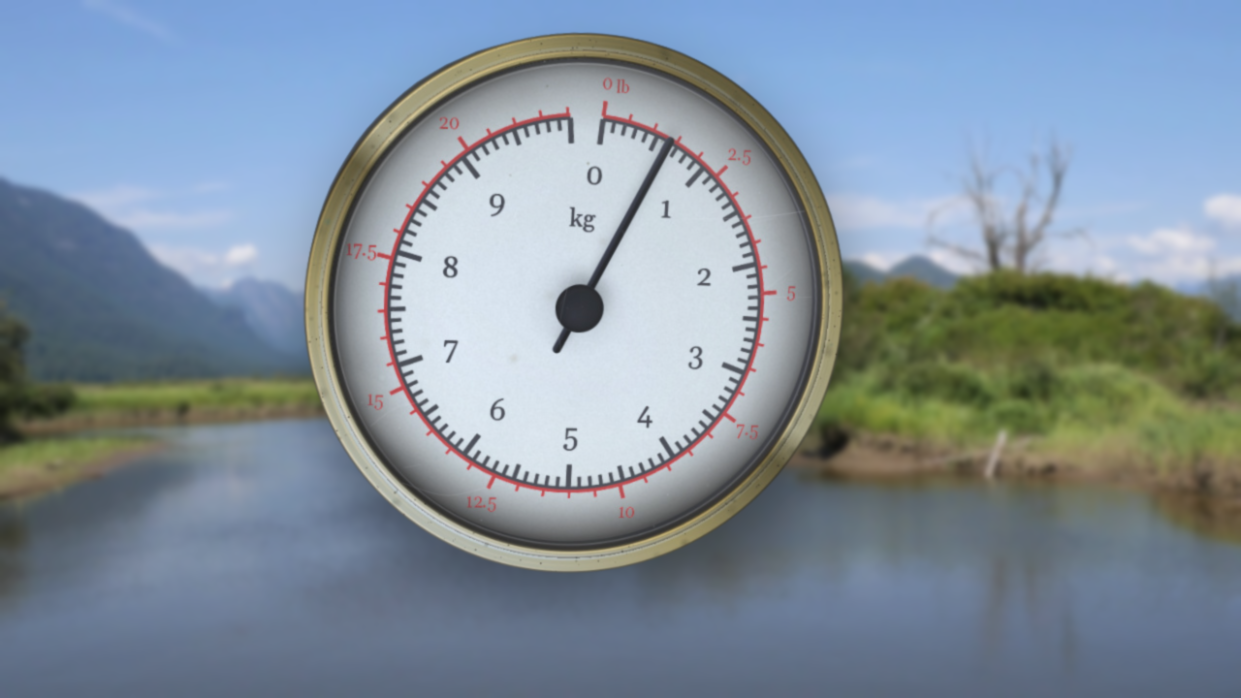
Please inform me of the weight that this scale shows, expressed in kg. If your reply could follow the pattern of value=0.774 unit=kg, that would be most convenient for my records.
value=0.6 unit=kg
